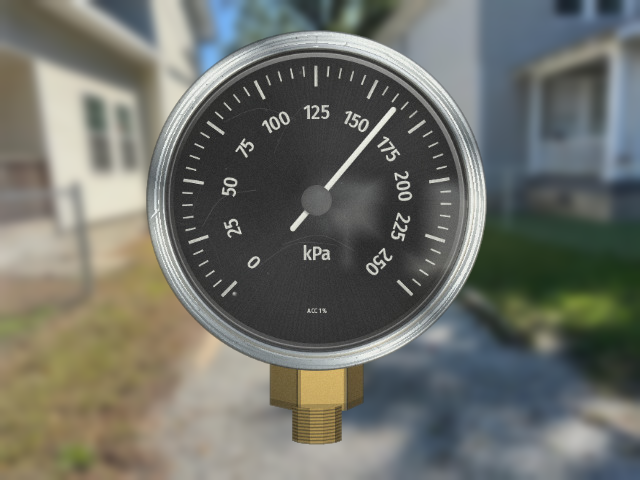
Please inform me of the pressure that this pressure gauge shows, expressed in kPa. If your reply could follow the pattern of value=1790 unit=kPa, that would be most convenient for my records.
value=162.5 unit=kPa
